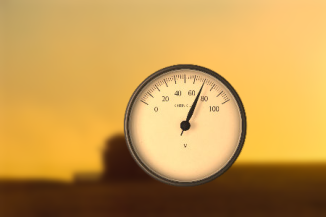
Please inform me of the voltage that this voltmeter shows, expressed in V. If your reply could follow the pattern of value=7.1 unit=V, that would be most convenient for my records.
value=70 unit=V
